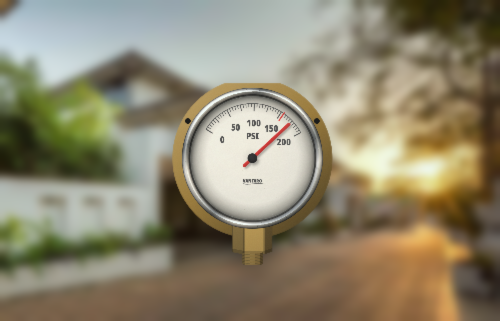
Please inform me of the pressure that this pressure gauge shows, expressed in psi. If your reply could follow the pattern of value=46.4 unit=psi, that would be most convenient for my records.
value=175 unit=psi
